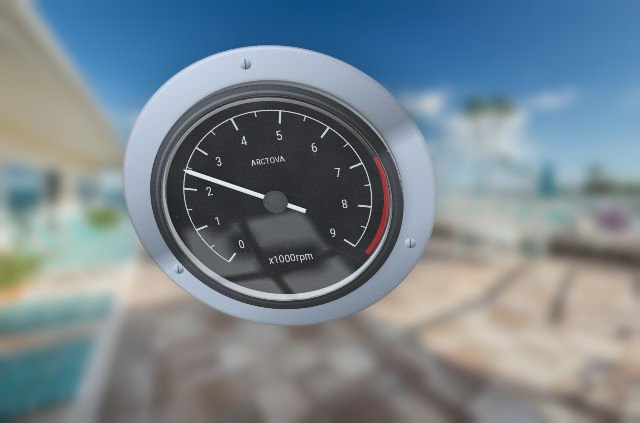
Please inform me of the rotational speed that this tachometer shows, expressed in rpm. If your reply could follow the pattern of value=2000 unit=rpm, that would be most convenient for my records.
value=2500 unit=rpm
